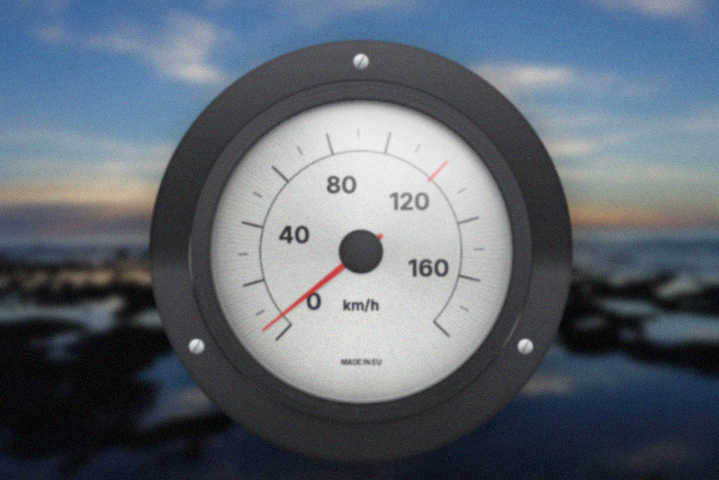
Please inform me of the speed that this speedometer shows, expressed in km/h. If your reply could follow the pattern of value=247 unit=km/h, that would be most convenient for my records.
value=5 unit=km/h
